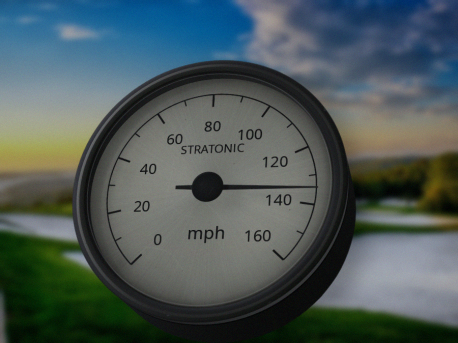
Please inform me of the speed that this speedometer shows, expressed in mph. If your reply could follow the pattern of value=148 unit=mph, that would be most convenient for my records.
value=135 unit=mph
